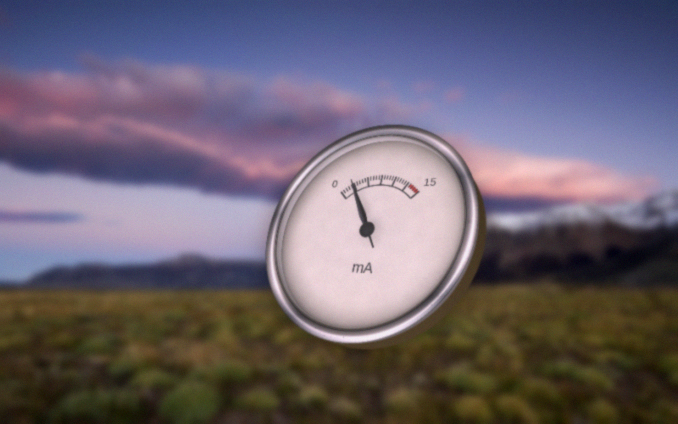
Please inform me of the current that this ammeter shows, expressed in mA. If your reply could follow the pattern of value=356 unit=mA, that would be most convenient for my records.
value=2.5 unit=mA
